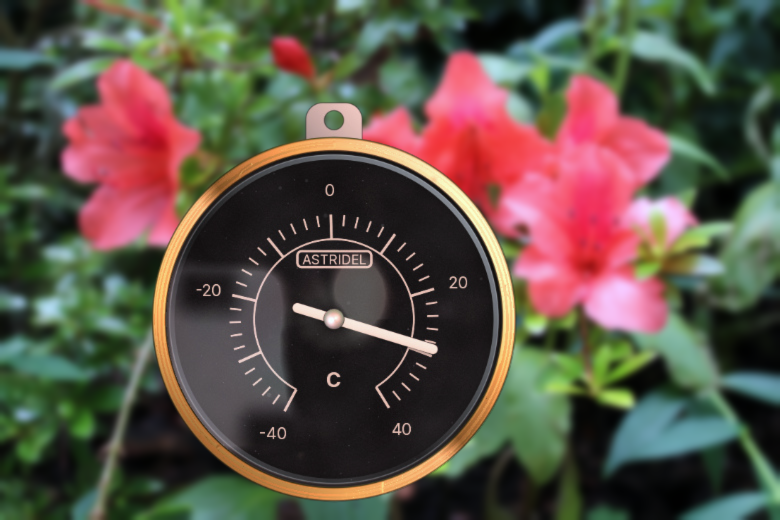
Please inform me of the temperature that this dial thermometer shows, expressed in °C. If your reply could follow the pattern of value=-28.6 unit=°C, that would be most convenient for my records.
value=29 unit=°C
